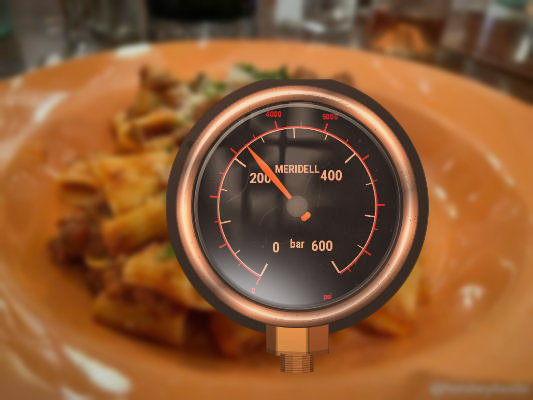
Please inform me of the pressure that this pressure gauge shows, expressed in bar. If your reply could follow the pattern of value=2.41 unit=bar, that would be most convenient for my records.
value=225 unit=bar
